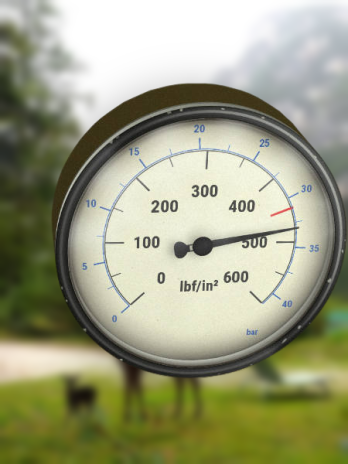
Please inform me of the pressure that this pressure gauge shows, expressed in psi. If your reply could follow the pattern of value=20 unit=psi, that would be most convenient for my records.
value=475 unit=psi
